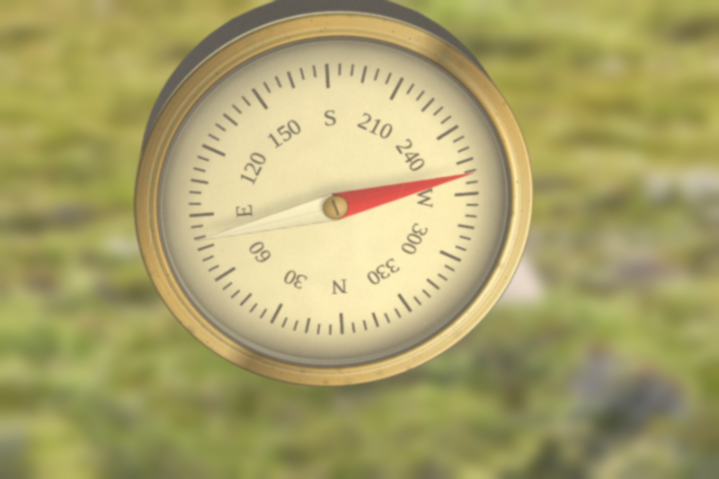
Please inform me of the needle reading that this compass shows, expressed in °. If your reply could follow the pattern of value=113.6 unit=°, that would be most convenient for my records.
value=260 unit=°
